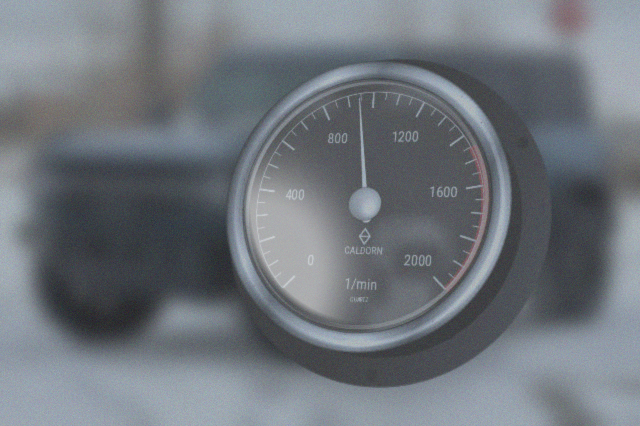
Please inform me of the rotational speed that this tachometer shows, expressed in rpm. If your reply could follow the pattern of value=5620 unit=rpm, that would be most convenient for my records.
value=950 unit=rpm
